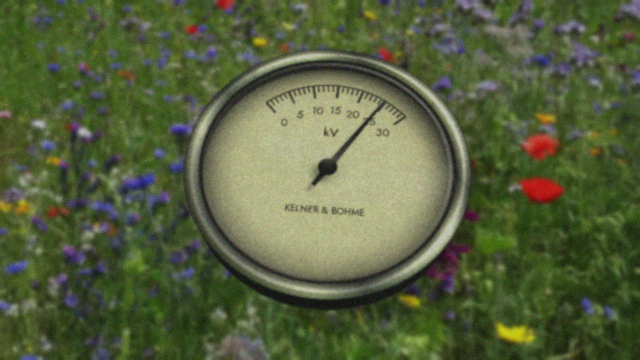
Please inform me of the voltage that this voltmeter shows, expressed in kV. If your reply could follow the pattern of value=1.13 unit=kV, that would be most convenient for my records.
value=25 unit=kV
